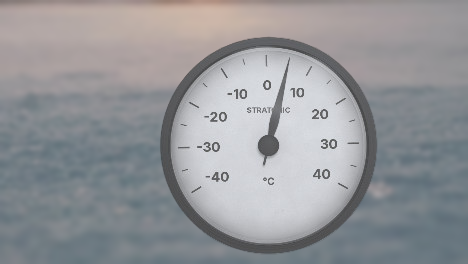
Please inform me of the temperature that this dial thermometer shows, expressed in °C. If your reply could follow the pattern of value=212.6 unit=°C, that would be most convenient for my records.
value=5 unit=°C
